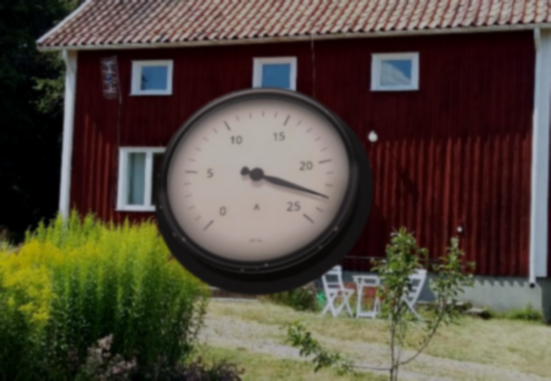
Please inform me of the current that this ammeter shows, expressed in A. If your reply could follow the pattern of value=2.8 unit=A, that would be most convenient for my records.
value=23 unit=A
